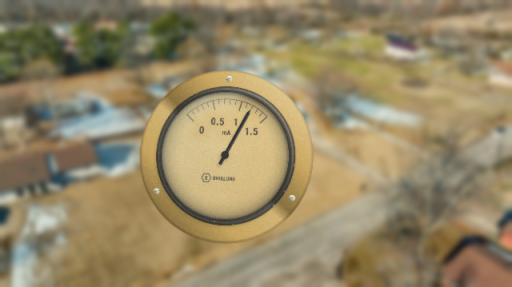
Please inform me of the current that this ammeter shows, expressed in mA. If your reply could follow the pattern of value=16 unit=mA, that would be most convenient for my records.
value=1.2 unit=mA
